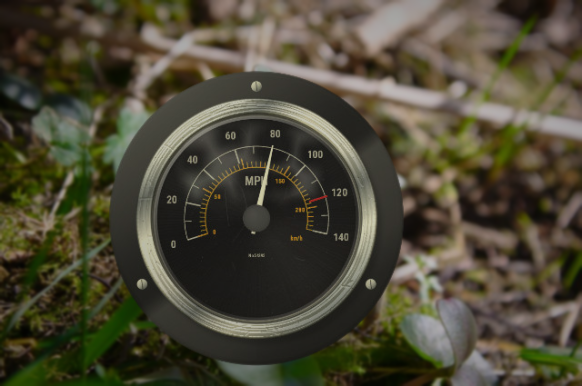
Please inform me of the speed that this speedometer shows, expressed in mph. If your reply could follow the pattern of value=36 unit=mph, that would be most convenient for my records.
value=80 unit=mph
